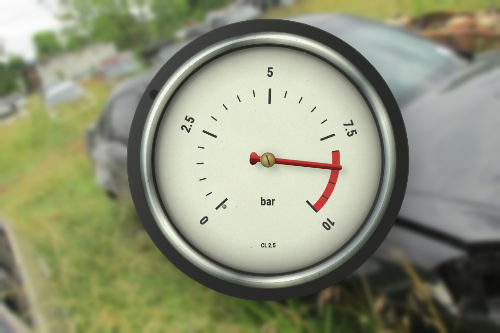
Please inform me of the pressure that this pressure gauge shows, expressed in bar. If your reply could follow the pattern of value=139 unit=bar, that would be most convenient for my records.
value=8.5 unit=bar
